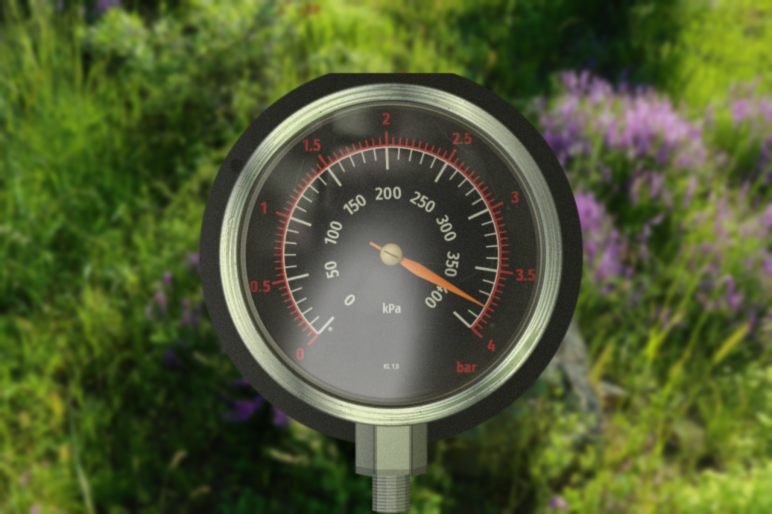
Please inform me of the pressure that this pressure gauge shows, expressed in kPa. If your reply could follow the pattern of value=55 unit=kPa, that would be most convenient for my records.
value=380 unit=kPa
